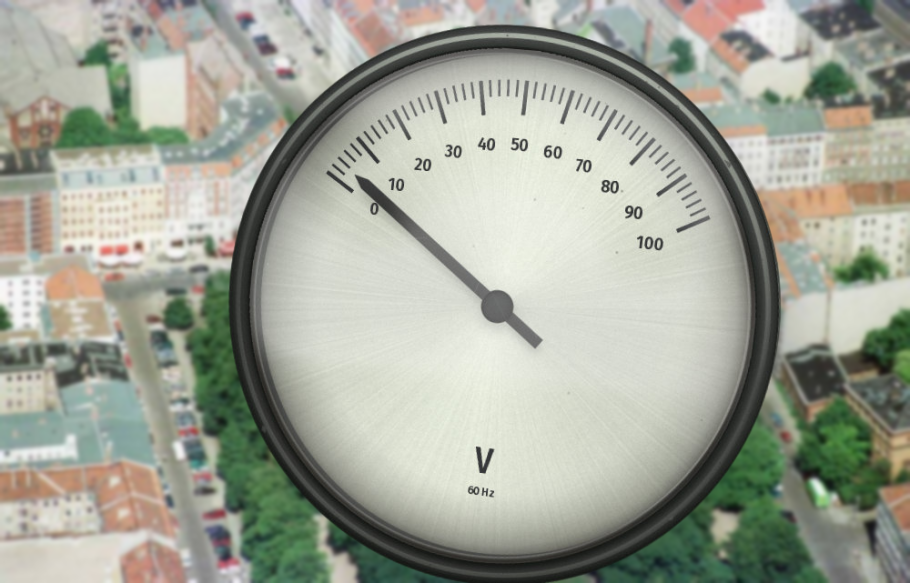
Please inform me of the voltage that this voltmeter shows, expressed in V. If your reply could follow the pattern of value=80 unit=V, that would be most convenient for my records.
value=4 unit=V
